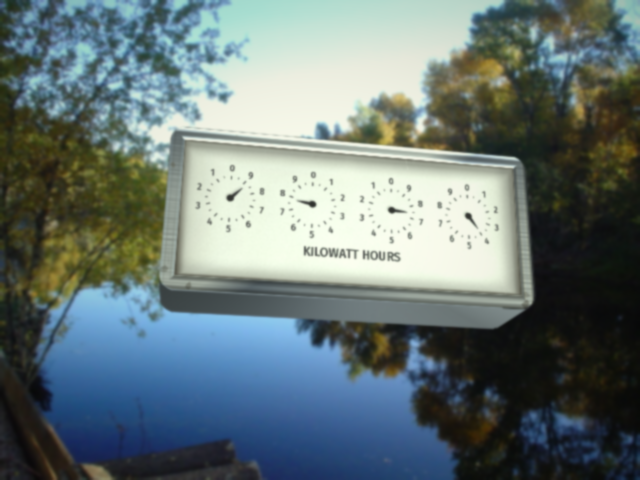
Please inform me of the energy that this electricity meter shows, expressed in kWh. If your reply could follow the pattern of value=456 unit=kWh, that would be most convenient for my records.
value=8774 unit=kWh
